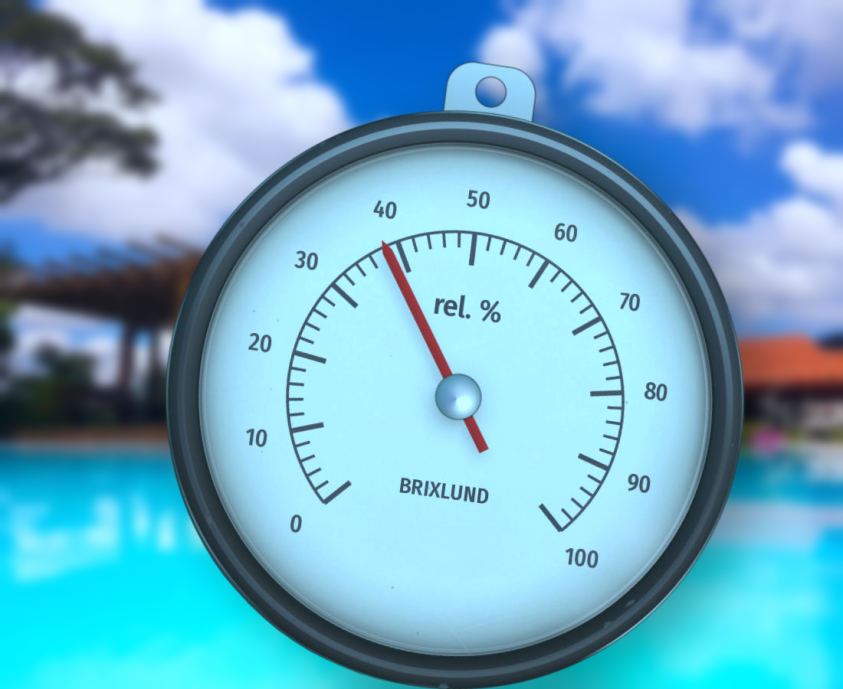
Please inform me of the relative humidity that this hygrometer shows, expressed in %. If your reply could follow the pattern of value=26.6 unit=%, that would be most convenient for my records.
value=38 unit=%
